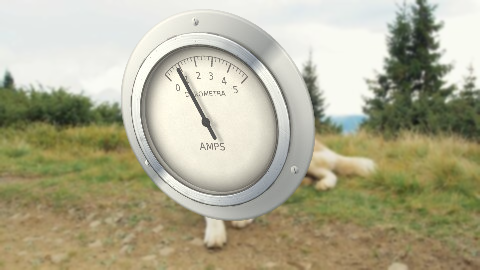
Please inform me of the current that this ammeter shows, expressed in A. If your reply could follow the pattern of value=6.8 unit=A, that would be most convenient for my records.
value=1 unit=A
